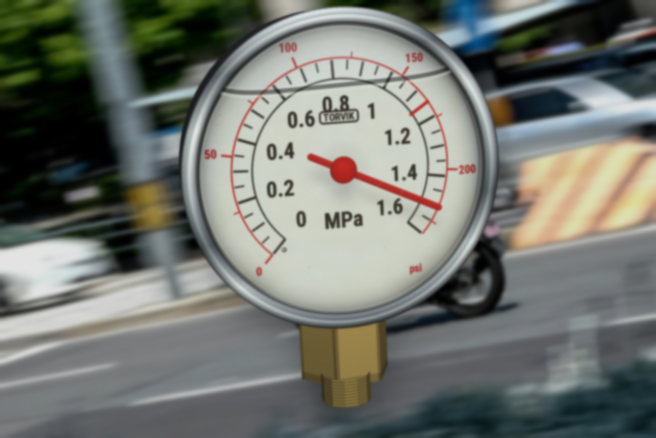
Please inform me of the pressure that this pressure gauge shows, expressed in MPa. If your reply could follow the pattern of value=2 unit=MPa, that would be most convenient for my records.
value=1.5 unit=MPa
